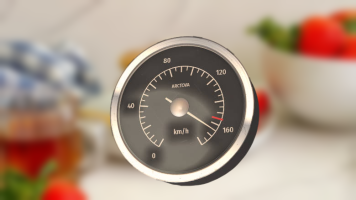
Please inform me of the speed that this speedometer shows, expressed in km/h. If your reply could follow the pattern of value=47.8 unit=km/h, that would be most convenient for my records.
value=165 unit=km/h
